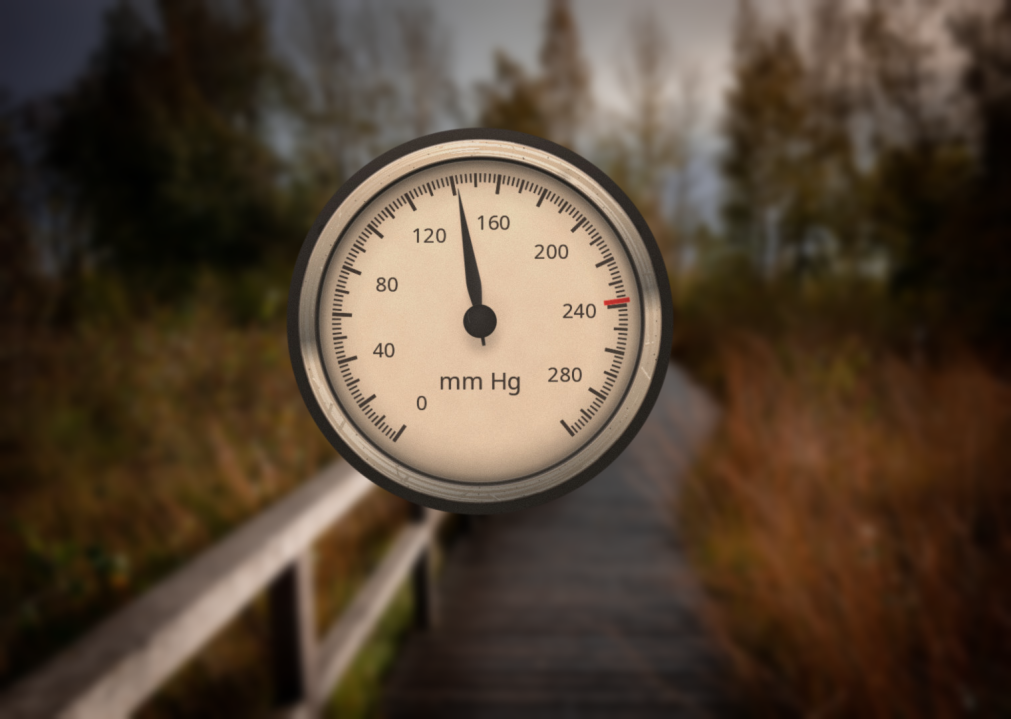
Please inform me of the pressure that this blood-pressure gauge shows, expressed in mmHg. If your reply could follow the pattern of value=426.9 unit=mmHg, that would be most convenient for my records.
value=142 unit=mmHg
